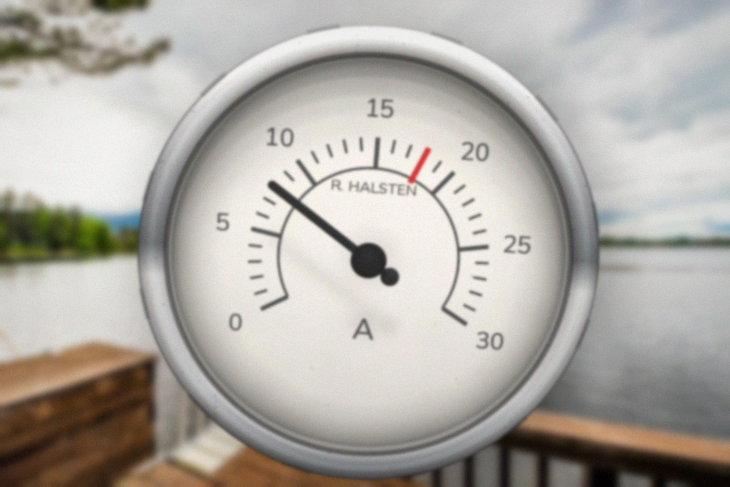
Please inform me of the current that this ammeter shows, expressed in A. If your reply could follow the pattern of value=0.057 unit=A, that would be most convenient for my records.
value=8 unit=A
